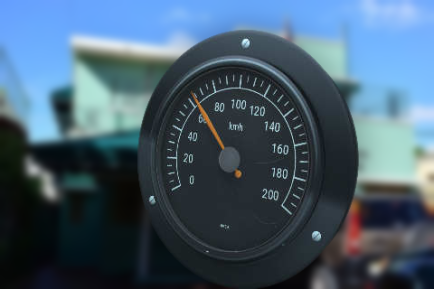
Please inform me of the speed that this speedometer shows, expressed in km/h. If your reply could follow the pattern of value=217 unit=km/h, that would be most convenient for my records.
value=65 unit=km/h
